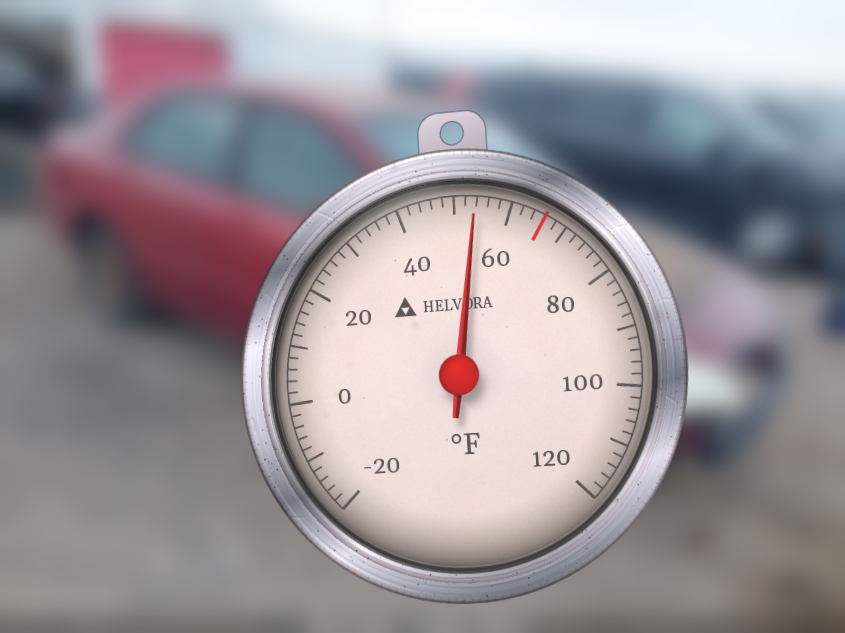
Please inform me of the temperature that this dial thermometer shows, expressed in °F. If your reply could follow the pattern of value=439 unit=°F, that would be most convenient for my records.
value=54 unit=°F
